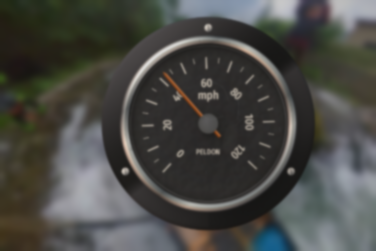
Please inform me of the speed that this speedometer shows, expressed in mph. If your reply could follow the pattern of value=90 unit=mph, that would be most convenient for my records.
value=42.5 unit=mph
